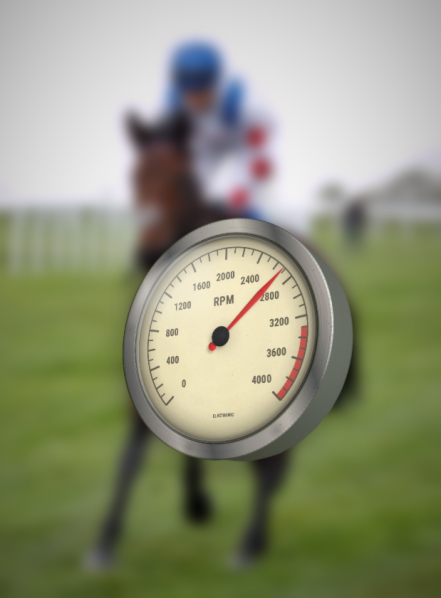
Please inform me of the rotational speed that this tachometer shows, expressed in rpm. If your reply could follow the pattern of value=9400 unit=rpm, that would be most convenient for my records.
value=2700 unit=rpm
